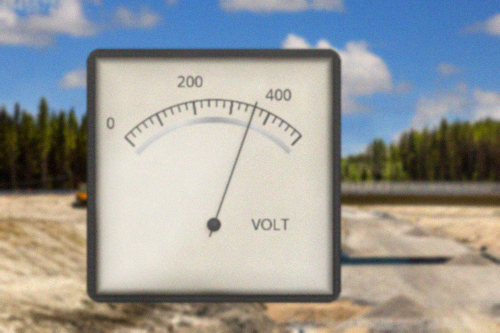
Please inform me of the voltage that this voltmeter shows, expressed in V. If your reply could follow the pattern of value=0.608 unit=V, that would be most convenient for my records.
value=360 unit=V
